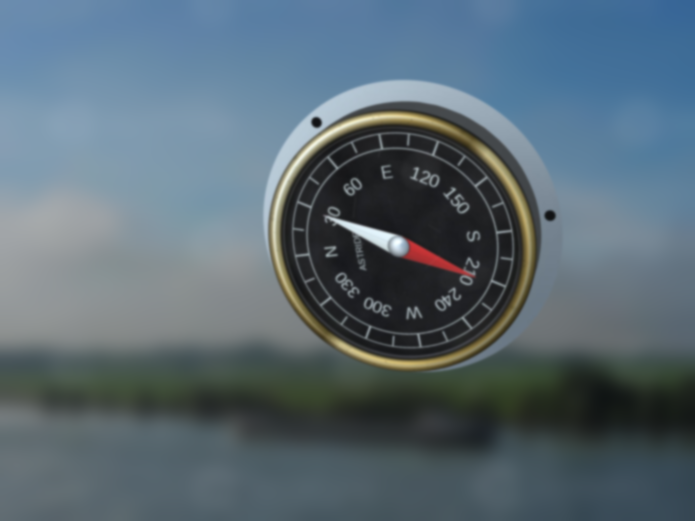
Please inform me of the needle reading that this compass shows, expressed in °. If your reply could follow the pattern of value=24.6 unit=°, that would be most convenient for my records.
value=210 unit=°
